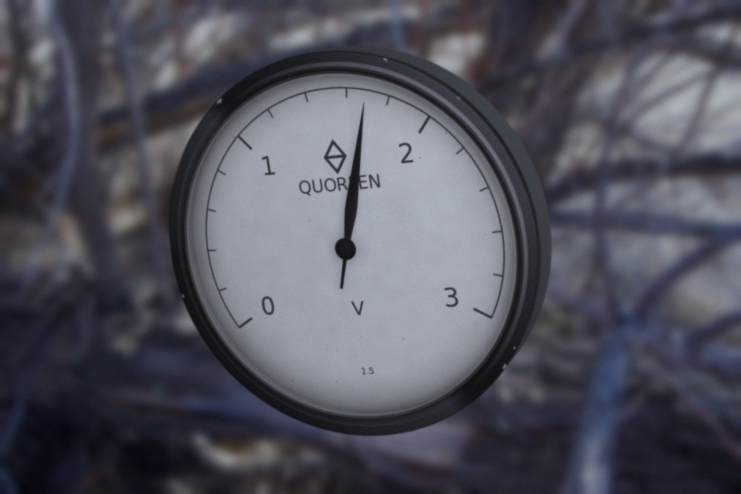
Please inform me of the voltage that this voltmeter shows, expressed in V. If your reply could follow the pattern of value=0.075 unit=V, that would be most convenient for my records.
value=1.7 unit=V
